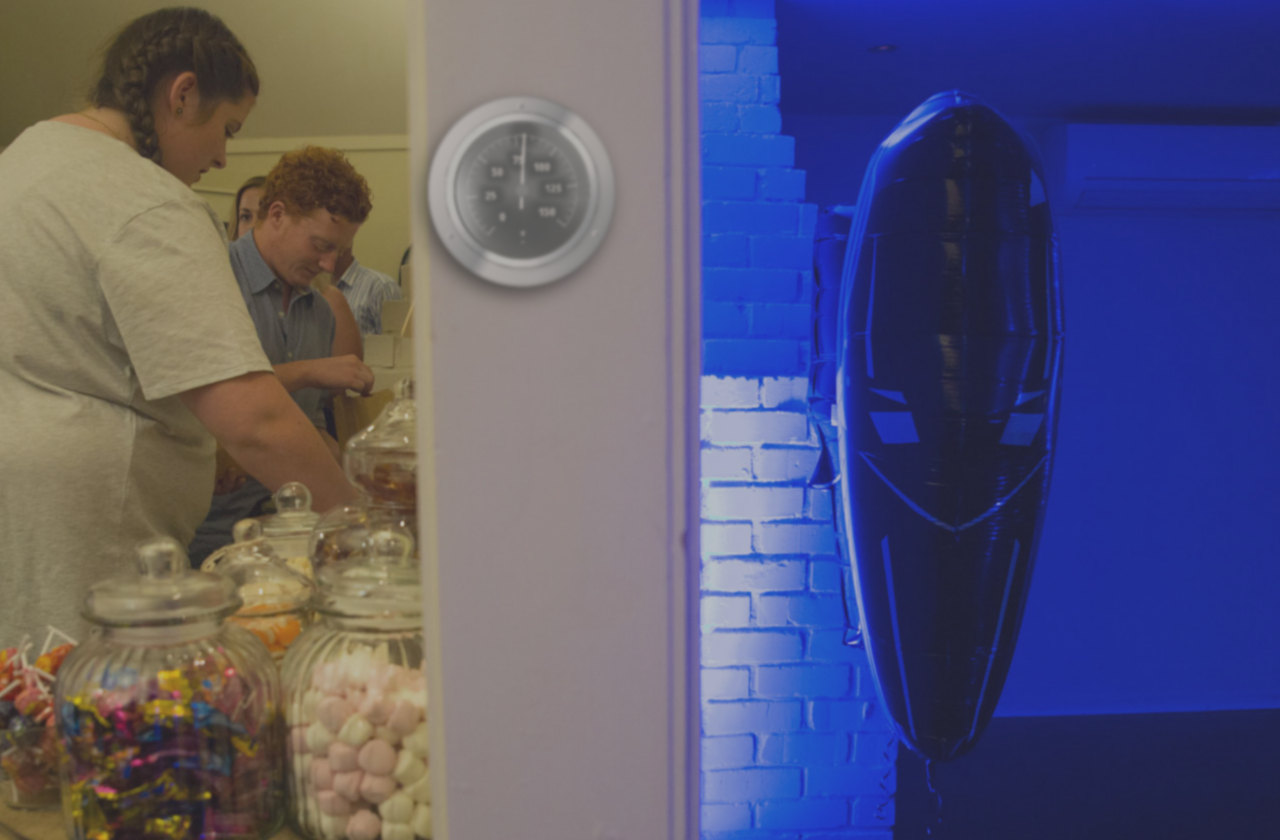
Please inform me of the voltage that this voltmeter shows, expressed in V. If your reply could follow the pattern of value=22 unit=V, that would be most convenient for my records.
value=80 unit=V
